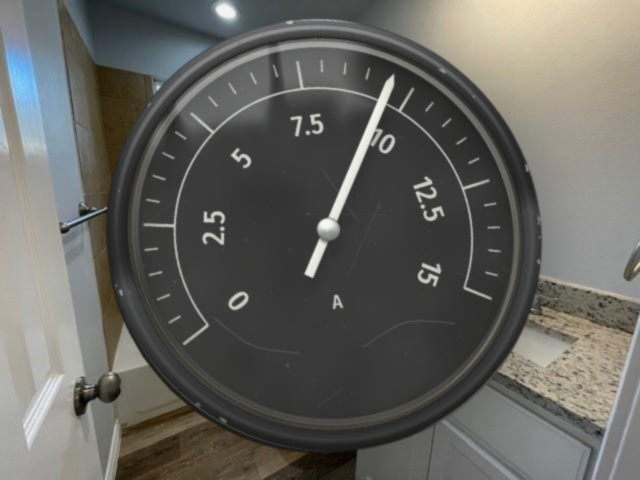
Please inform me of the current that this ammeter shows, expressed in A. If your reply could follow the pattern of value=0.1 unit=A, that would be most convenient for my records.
value=9.5 unit=A
